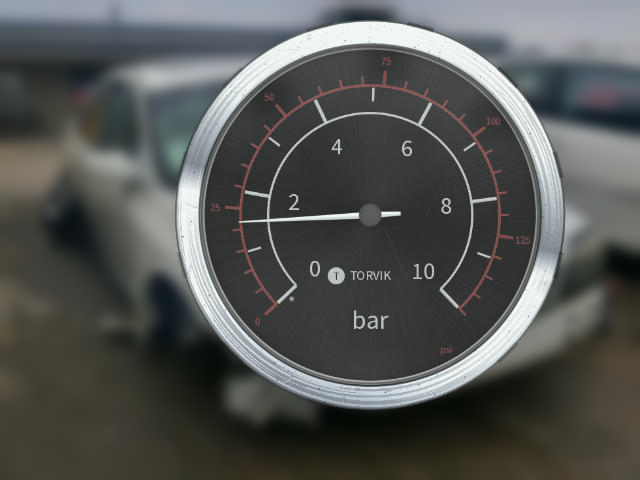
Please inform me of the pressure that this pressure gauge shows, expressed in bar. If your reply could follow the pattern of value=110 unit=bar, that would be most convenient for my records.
value=1.5 unit=bar
